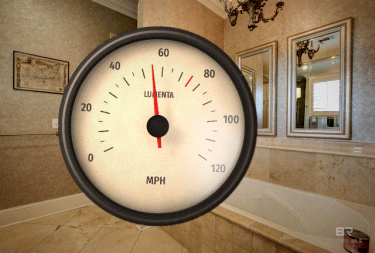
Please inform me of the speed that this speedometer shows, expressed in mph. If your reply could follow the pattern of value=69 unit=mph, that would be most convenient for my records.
value=55 unit=mph
